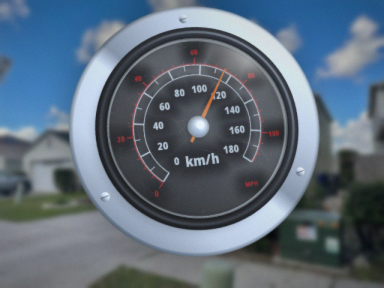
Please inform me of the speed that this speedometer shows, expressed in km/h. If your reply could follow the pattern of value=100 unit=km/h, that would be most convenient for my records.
value=115 unit=km/h
